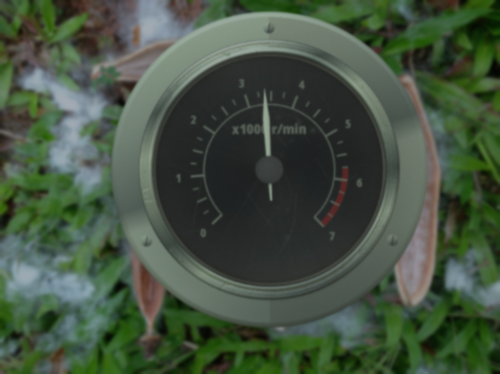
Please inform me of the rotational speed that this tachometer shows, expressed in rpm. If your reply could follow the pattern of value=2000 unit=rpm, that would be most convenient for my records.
value=3375 unit=rpm
